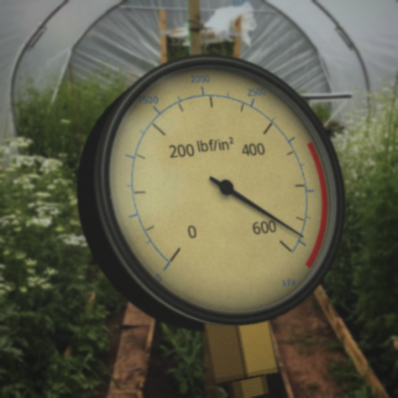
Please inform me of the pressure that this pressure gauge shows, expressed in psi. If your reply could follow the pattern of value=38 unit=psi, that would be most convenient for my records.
value=575 unit=psi
